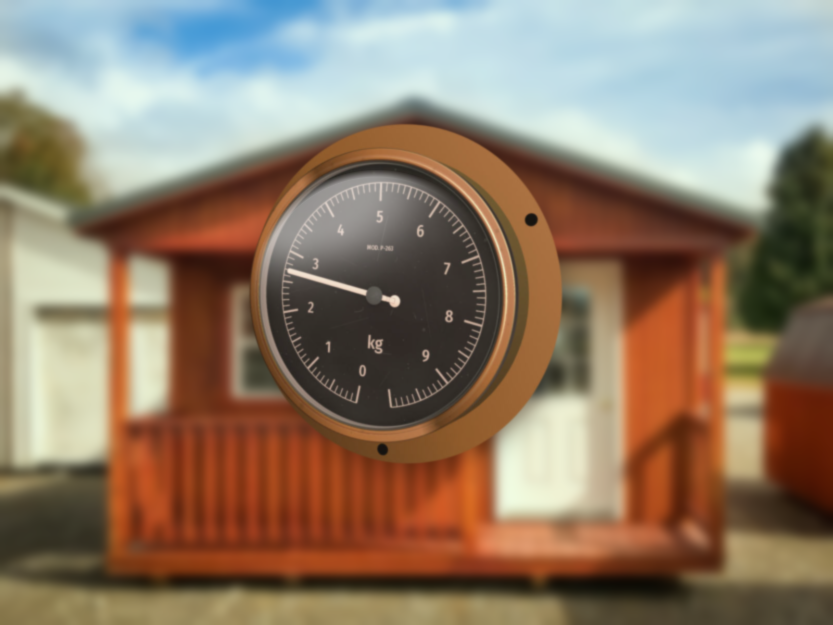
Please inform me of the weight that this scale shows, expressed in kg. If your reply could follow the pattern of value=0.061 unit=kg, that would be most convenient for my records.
value=2.7 unit=kg
